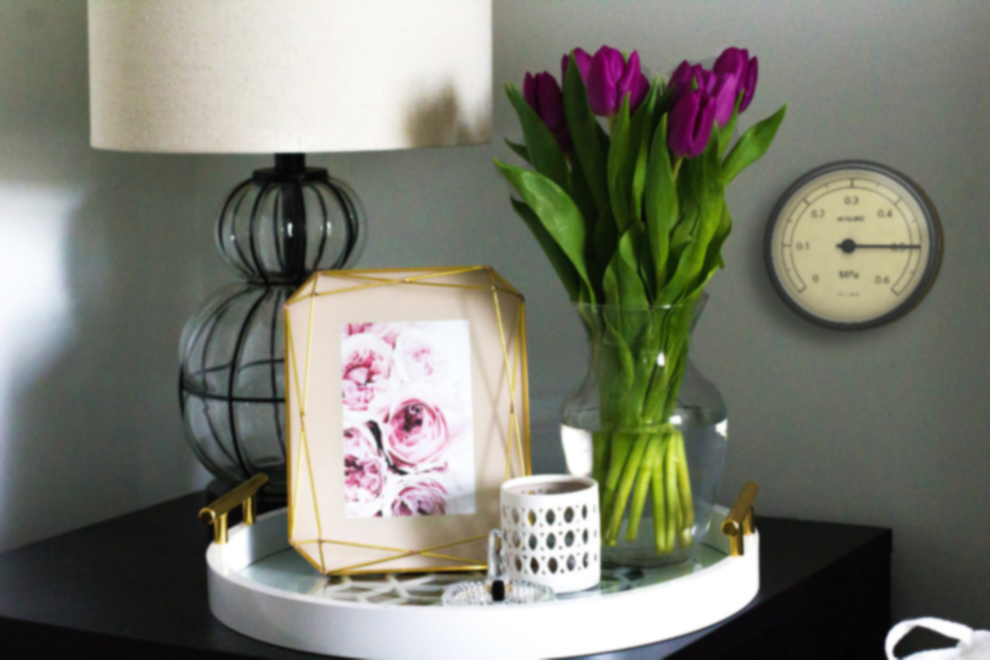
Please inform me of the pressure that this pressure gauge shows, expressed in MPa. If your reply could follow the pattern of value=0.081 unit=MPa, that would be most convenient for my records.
value=0.5 unit=MPa
